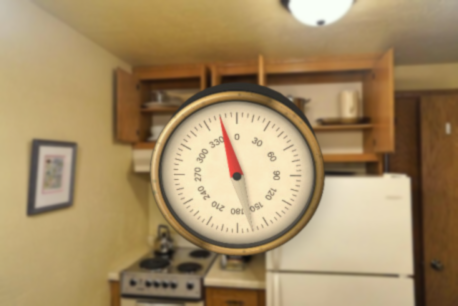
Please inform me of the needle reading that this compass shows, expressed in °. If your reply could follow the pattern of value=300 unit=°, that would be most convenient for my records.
value=345 unit=°
